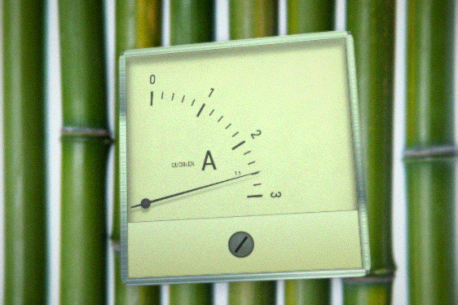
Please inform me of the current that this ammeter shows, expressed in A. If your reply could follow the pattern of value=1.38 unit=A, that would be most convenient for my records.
value=2.6 unit=A
